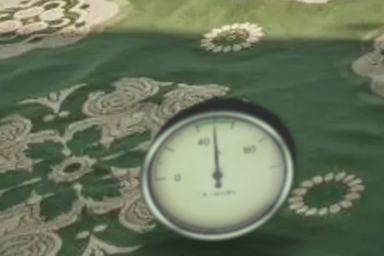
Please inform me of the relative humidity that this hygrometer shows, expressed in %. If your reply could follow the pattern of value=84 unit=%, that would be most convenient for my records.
value=50 unit=%
